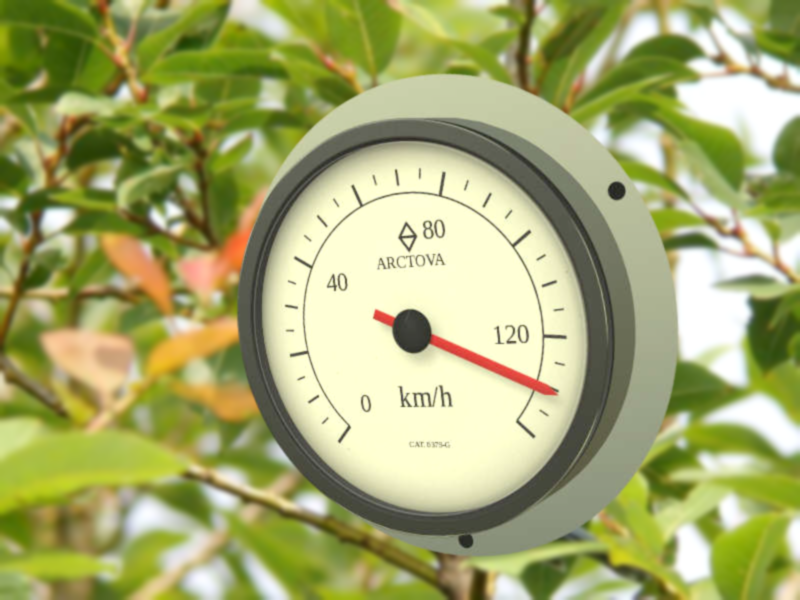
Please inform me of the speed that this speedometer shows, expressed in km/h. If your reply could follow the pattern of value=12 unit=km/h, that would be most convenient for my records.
value=130 unit=km/h
